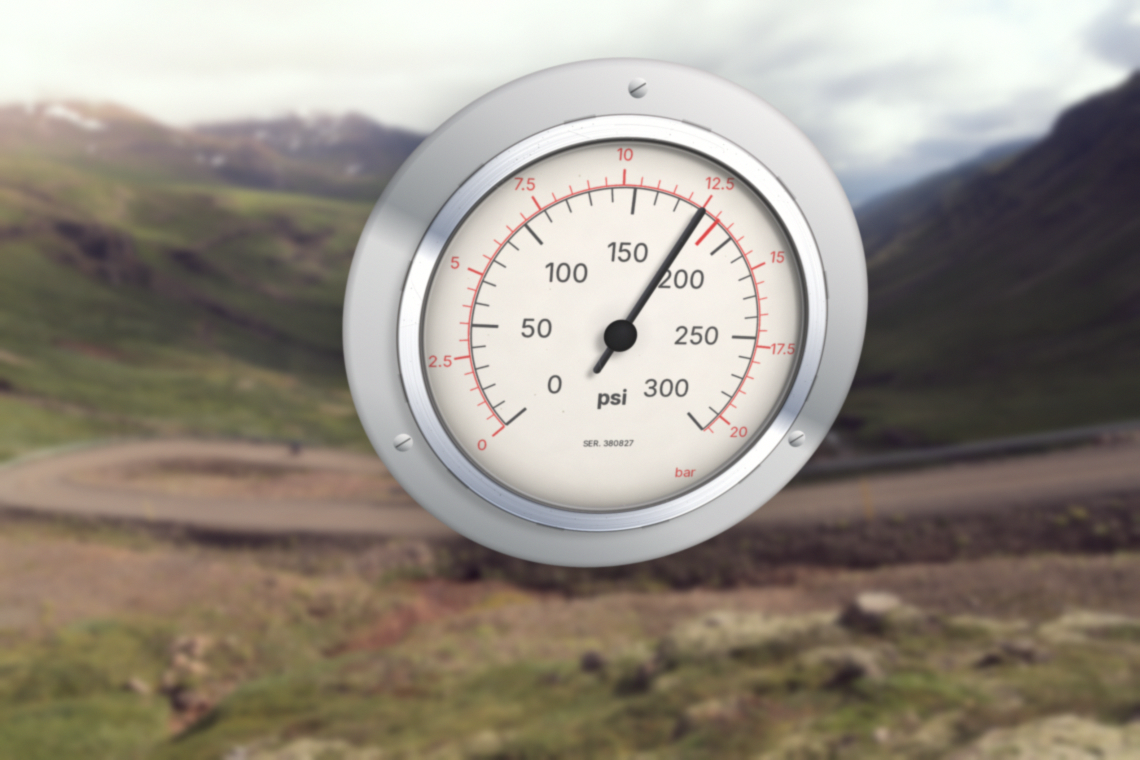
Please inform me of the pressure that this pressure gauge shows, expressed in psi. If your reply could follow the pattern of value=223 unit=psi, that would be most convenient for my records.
value=180 unit=psi
